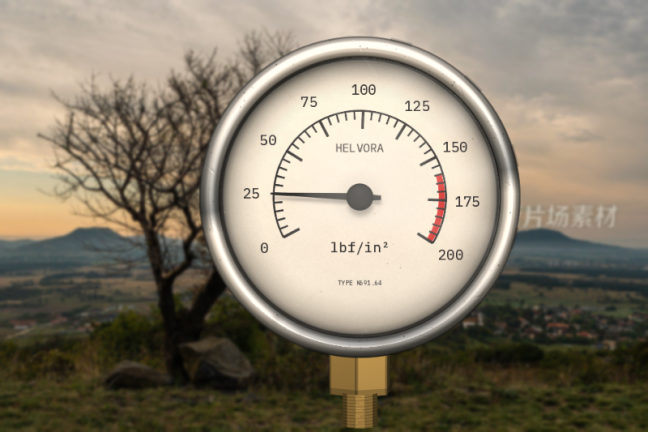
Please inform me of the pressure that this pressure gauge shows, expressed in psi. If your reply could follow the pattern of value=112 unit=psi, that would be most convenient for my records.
value=25 unit=psi
